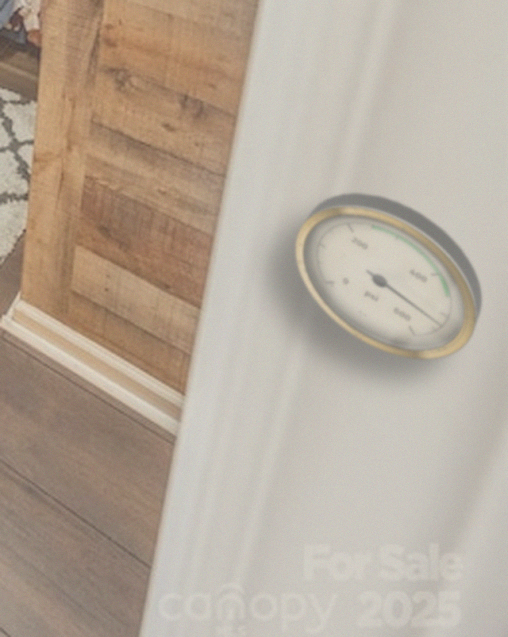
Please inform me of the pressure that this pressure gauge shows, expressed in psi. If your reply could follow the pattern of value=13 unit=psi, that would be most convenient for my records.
value=525 unit=psi
